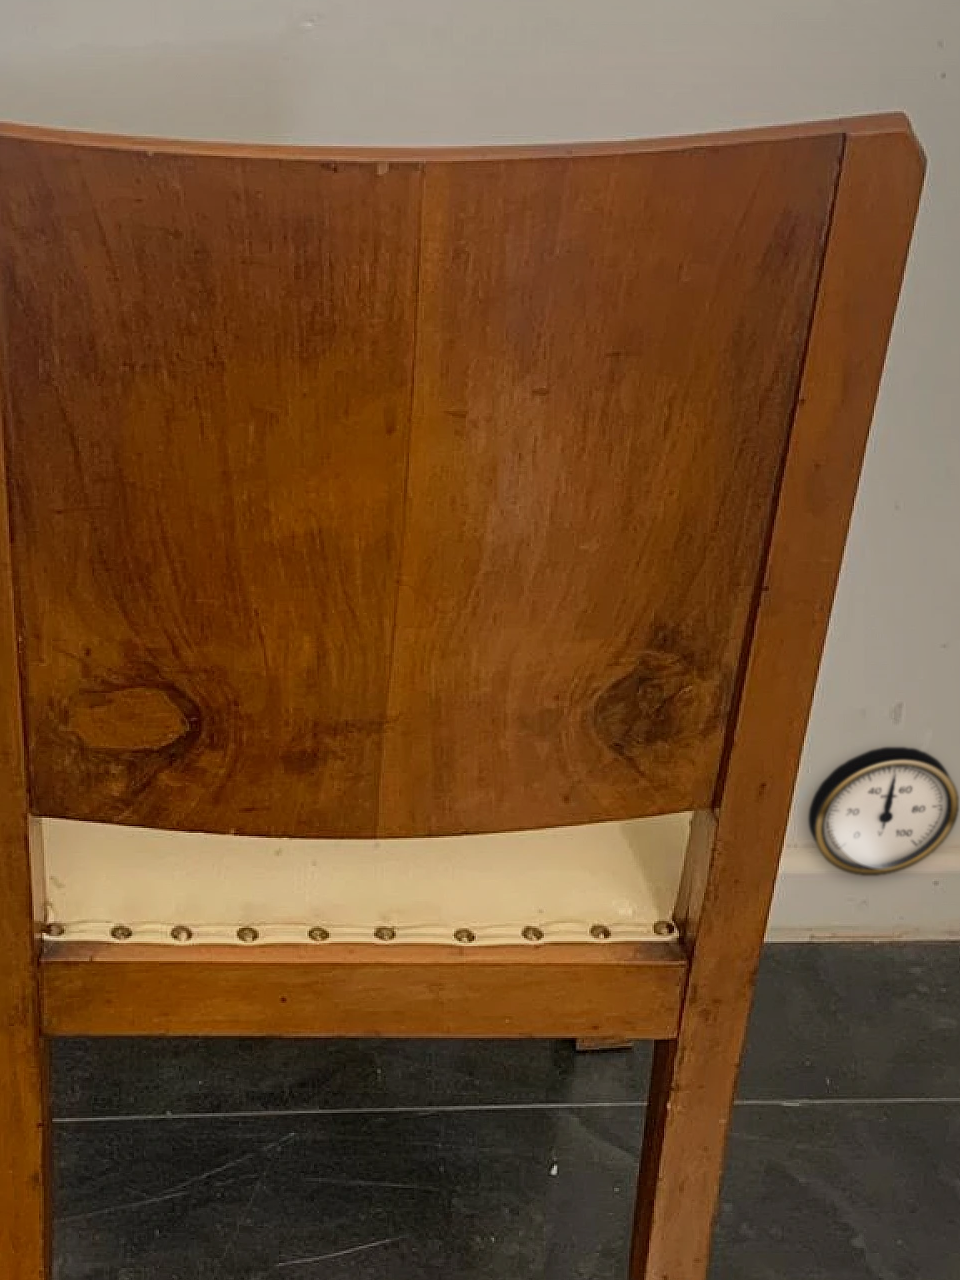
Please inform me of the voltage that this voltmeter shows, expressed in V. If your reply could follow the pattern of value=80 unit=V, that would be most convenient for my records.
value=50 unit=V
